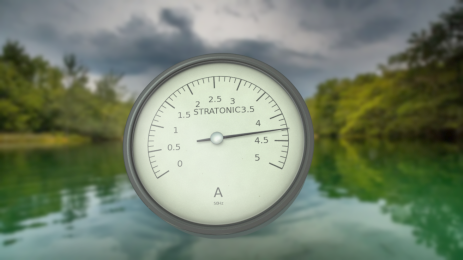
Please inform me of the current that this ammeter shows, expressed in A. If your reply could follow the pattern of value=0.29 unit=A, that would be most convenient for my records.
value=4.3 unit=A
